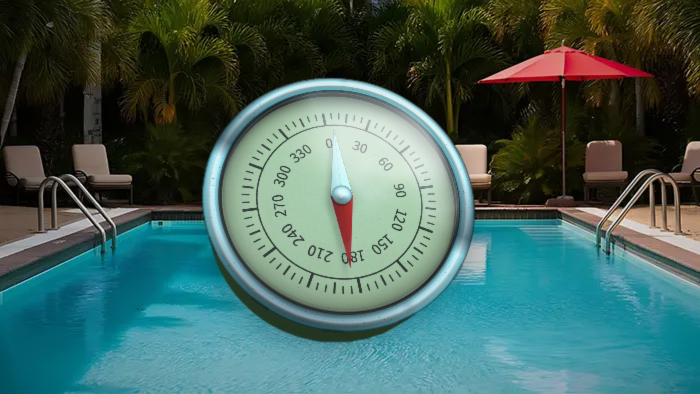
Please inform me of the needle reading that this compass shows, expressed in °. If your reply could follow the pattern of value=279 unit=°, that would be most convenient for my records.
value=185 unit=°
